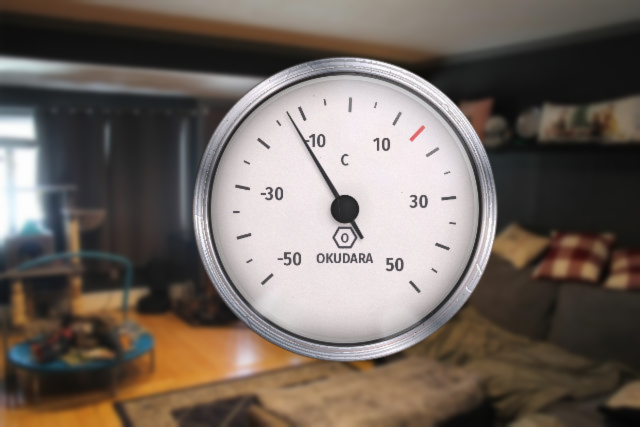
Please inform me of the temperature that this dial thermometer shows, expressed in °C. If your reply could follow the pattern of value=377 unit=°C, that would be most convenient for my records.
value=-12.5 unit=°C
